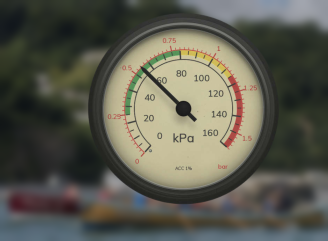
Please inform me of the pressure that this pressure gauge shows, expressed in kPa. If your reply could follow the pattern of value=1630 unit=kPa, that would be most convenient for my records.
value=55 unit=kPa
